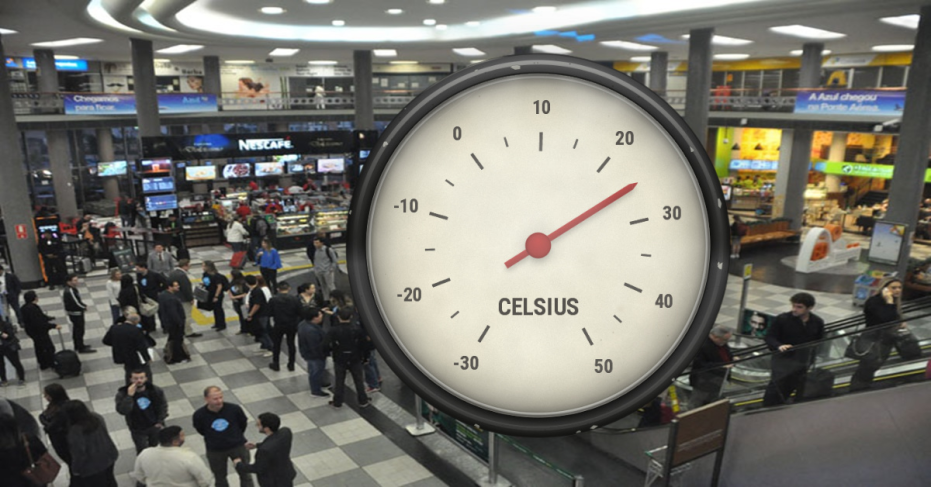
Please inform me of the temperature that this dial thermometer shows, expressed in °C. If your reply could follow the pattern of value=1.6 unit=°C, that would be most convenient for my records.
value=25 unit=°C
